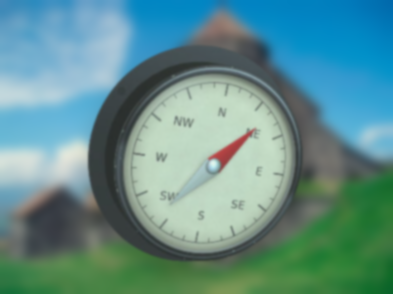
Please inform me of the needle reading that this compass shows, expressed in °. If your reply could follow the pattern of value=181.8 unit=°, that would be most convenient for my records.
value=40 unit=°
